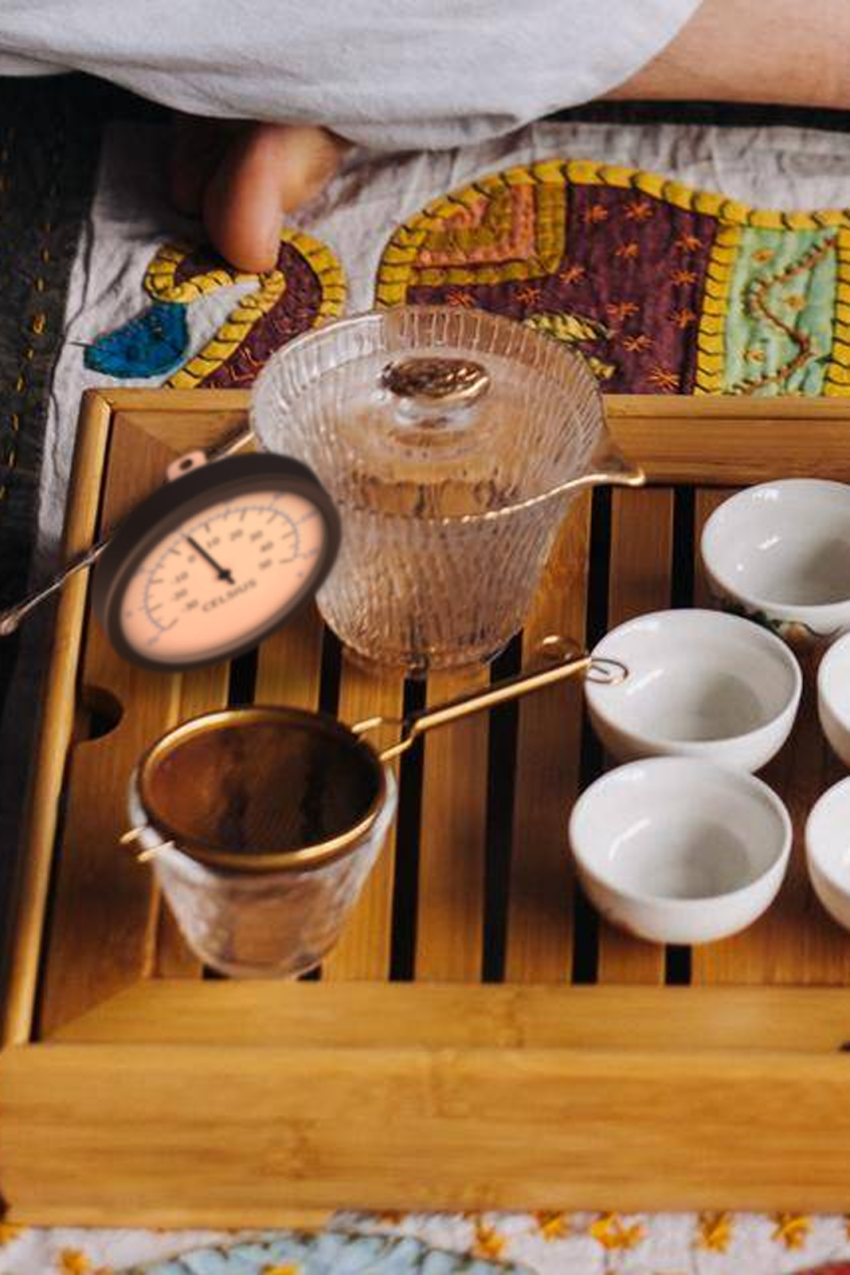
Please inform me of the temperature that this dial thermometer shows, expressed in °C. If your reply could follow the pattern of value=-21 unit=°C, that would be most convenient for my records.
value=5 unit=°C
